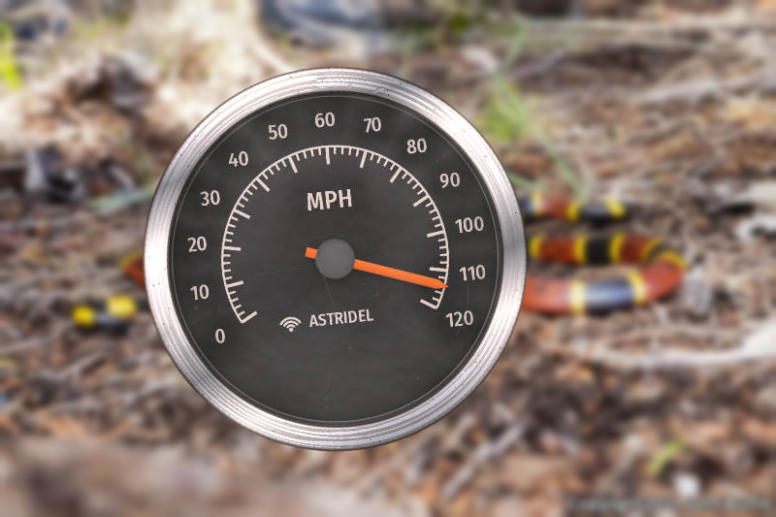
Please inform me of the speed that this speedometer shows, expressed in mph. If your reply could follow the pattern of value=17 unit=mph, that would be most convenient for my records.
value=114 unit=mph
